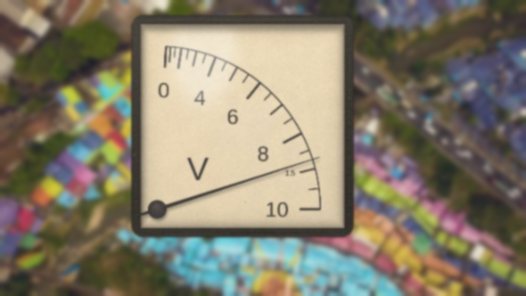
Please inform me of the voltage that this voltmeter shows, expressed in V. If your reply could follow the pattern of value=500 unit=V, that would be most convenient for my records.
value=8.75 unit=V
